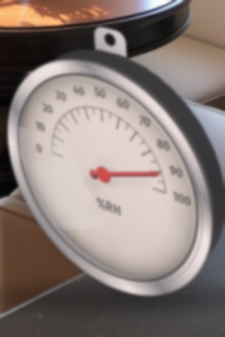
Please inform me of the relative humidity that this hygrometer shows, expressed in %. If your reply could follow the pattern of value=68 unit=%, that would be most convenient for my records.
value=90 unit=%
